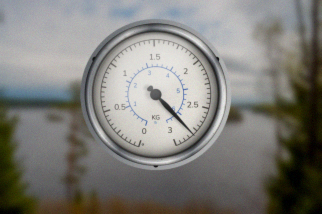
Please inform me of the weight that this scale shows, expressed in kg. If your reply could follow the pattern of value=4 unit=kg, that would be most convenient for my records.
value=2.8 unit=kg
